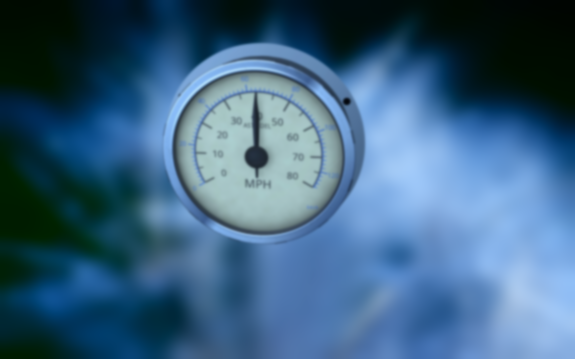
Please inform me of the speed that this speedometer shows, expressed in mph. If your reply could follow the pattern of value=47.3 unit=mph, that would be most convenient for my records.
value=40 unit=mph
